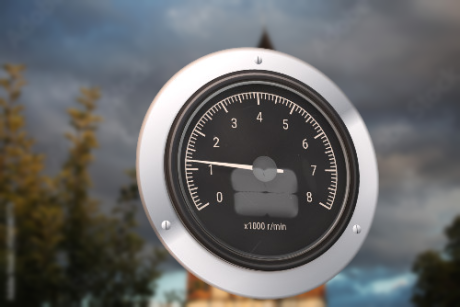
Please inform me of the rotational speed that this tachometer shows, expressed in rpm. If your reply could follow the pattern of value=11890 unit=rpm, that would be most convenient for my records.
value=1200 unit=rpm
